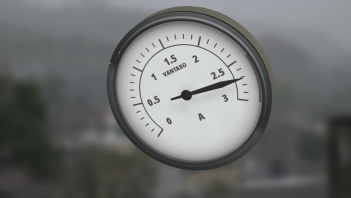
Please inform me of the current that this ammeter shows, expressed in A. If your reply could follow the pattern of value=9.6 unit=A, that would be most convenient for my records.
value=2.7 unit=A
